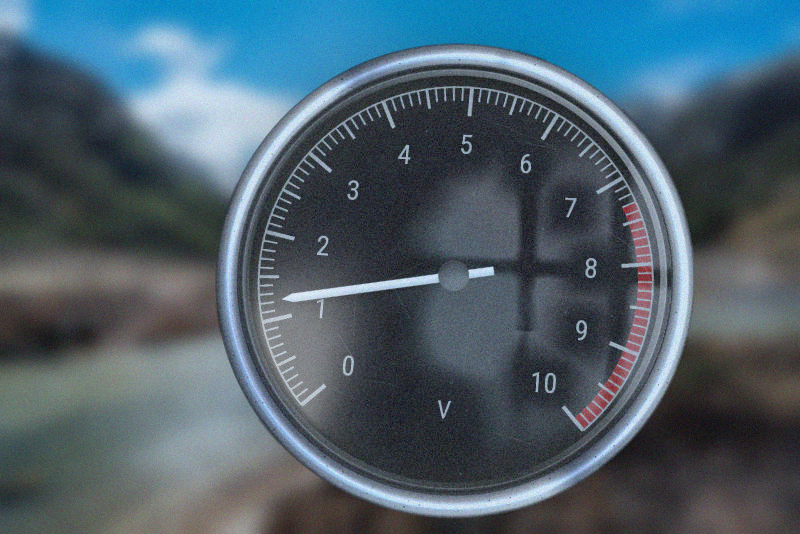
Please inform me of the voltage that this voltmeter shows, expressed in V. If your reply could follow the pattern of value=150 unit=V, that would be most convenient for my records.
value=1.2 unit=V
